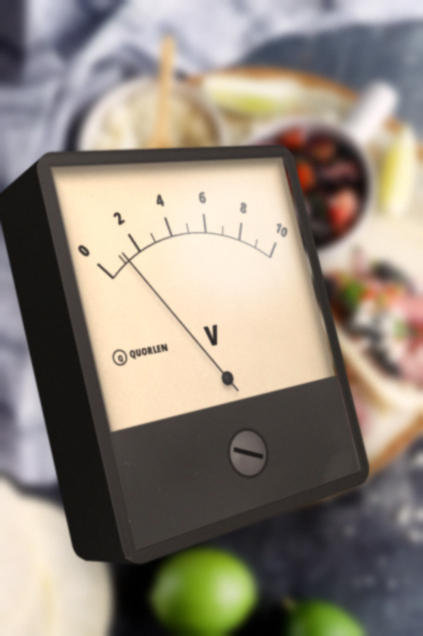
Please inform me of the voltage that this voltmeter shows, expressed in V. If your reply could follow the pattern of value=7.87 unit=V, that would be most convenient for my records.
value=1 unit=V
